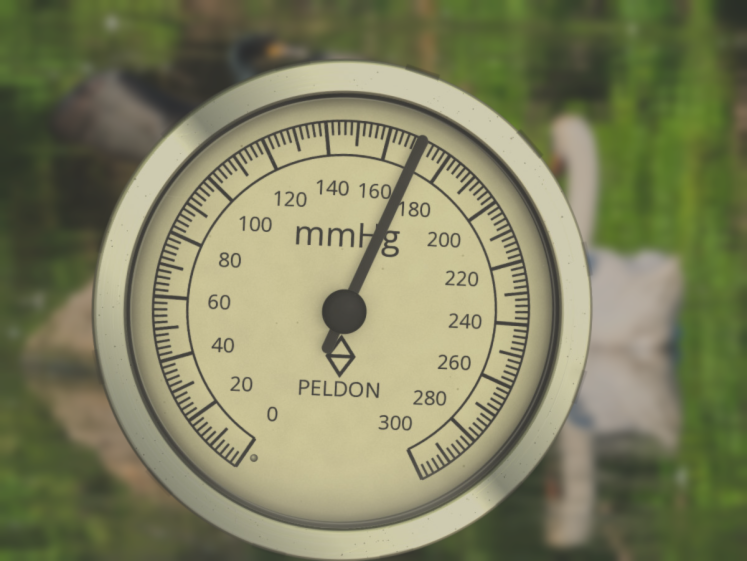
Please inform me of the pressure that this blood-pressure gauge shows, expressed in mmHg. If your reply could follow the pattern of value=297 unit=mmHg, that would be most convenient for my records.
value=170 unit=mmHg
